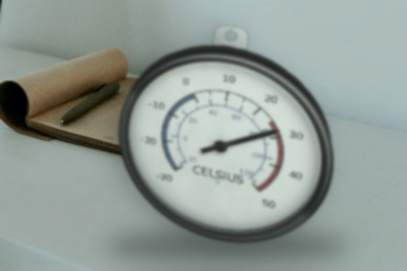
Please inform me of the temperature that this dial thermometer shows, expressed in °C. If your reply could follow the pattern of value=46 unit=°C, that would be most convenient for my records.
value=27.5 unit=°C
